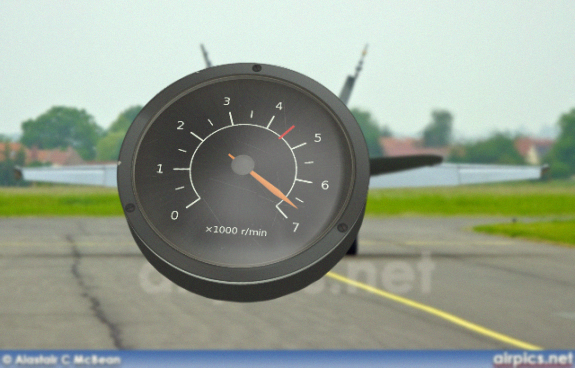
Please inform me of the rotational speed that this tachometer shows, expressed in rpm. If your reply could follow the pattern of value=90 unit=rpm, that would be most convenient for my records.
value=6750 unit=rpm
